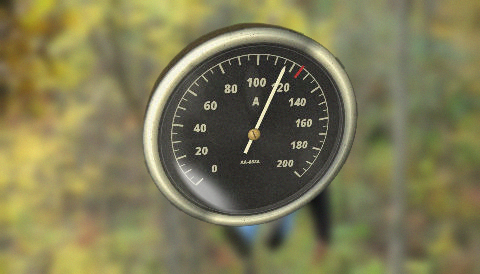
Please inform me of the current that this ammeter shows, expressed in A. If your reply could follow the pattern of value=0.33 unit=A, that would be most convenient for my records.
value=115 unit=A
